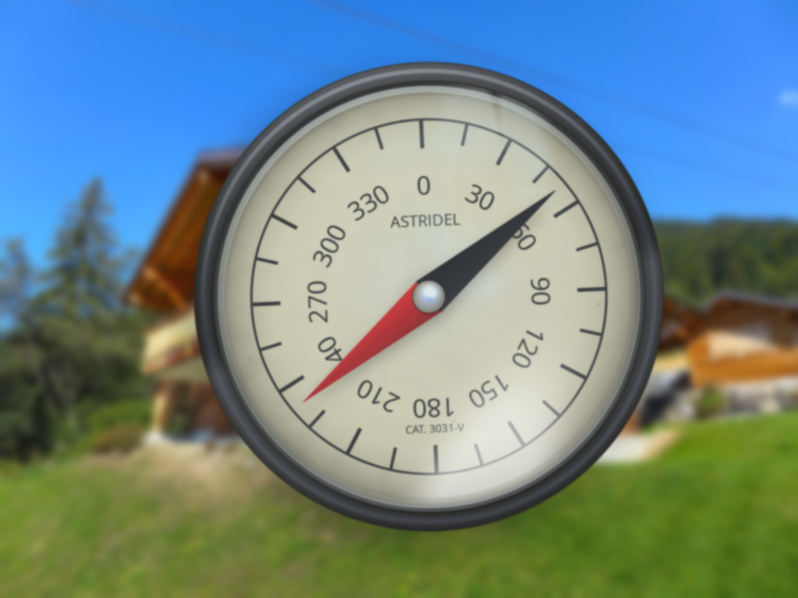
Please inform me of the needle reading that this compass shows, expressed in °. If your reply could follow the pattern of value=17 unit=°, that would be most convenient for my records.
value=232.5 unit=°
